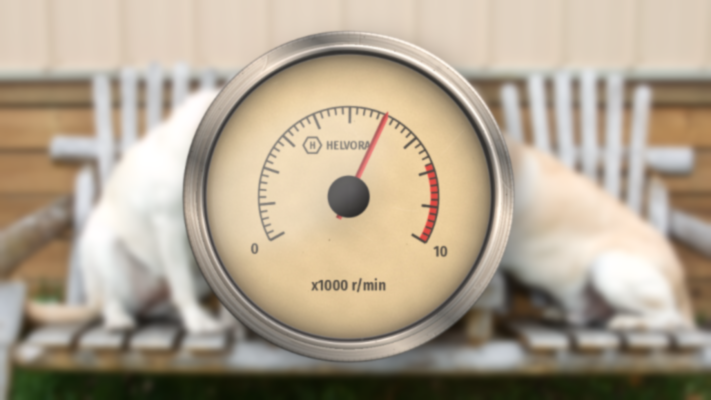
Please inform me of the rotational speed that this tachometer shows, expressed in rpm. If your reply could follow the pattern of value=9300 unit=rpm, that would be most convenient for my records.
value=6000 unit=rpm
